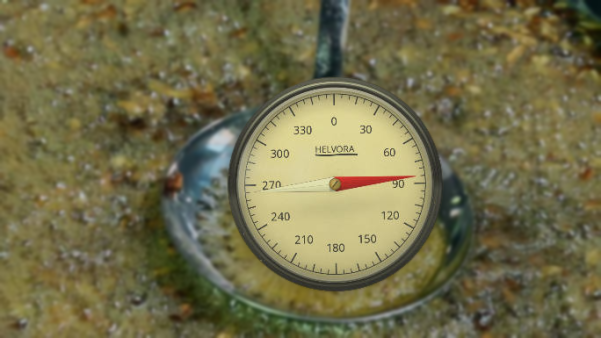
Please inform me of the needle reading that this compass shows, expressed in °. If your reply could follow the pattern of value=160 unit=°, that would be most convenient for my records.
value=85 unit=°
